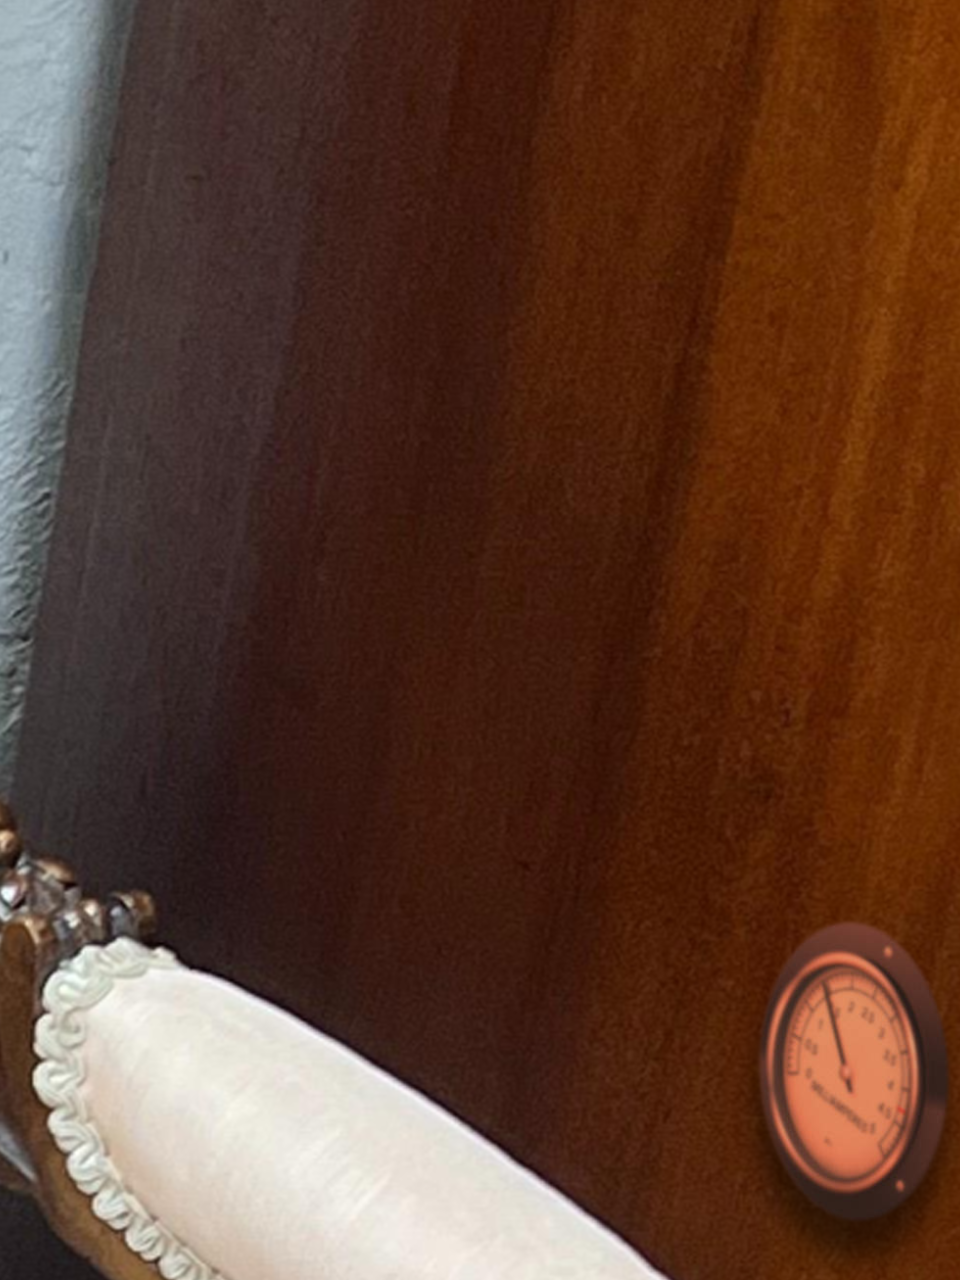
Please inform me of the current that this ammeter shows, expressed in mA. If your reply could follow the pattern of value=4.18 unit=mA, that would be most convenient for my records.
value=1.5 unit=mA
